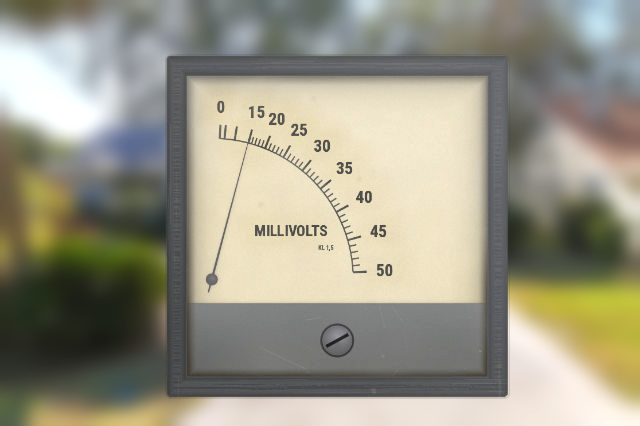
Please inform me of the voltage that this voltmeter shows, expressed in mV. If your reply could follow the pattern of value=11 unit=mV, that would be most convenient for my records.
value=15 unit=mV
